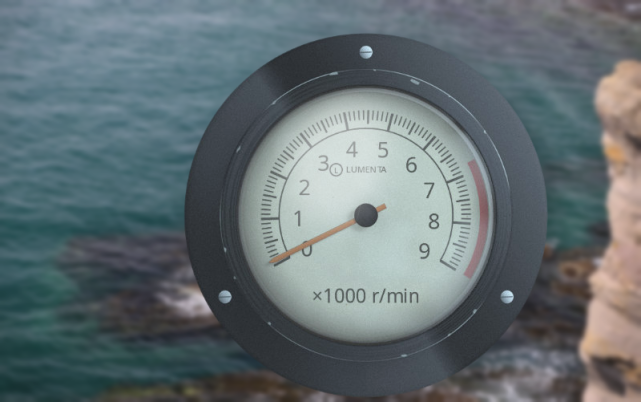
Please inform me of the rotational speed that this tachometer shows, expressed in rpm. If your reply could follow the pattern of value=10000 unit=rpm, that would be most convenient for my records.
value=100 unit=rpm
